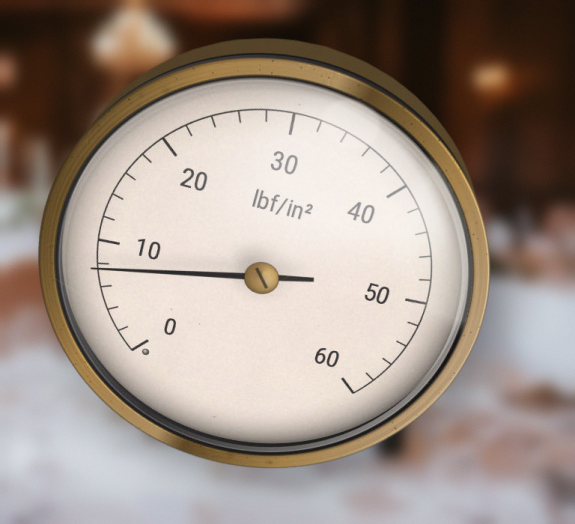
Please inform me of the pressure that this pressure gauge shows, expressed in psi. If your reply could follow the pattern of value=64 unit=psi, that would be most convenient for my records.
value=8 unit=psi
